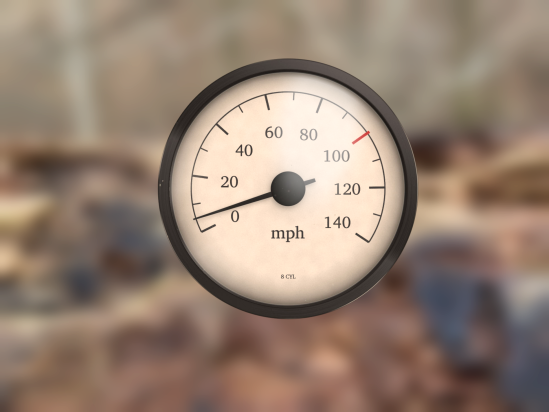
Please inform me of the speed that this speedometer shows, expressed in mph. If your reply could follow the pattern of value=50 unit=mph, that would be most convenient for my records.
value=5 unit=mph
